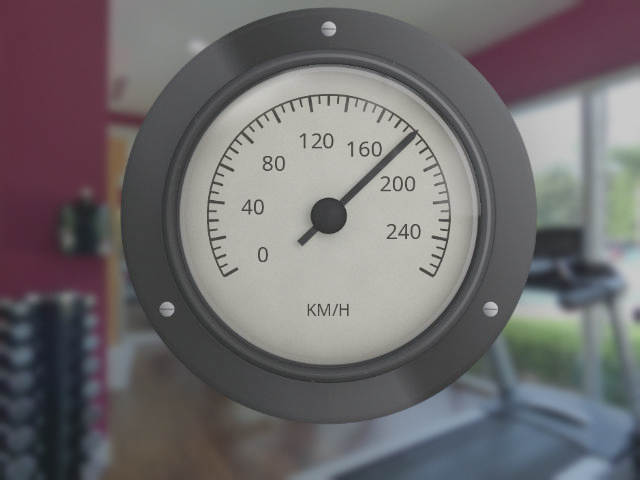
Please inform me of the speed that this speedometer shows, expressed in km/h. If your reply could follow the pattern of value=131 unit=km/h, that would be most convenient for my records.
value=180 unit=km/h
